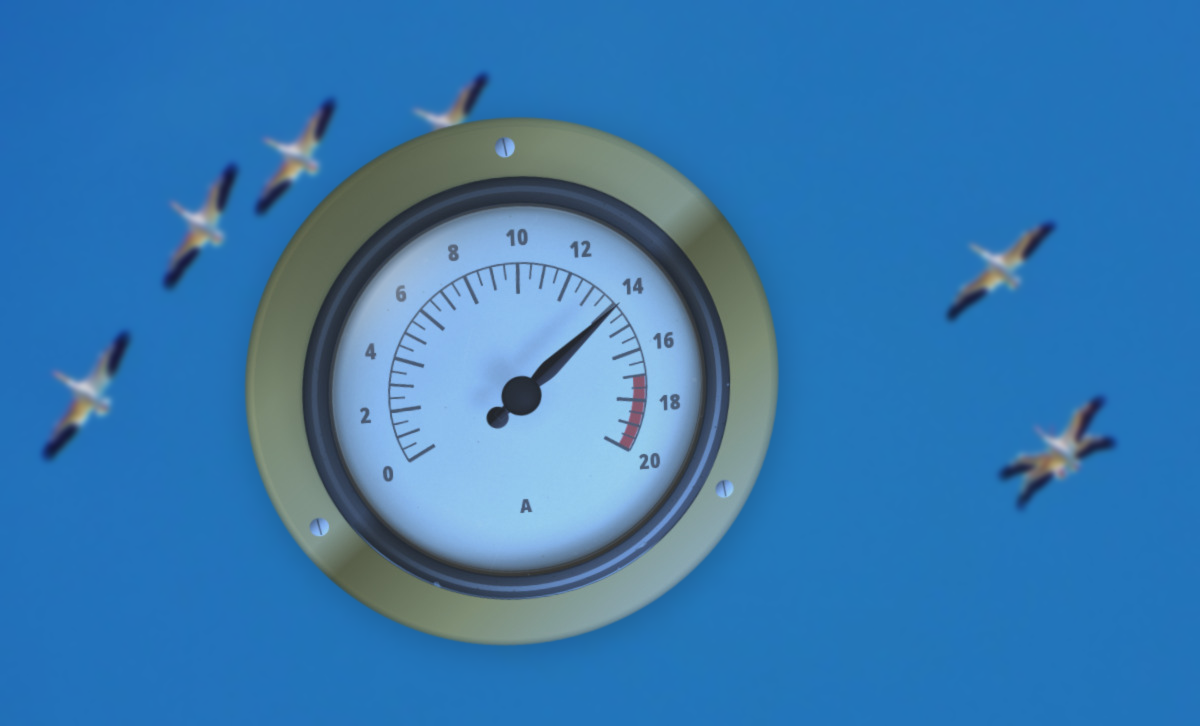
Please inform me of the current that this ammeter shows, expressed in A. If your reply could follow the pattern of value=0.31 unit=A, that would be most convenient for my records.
value=14 unit=A
